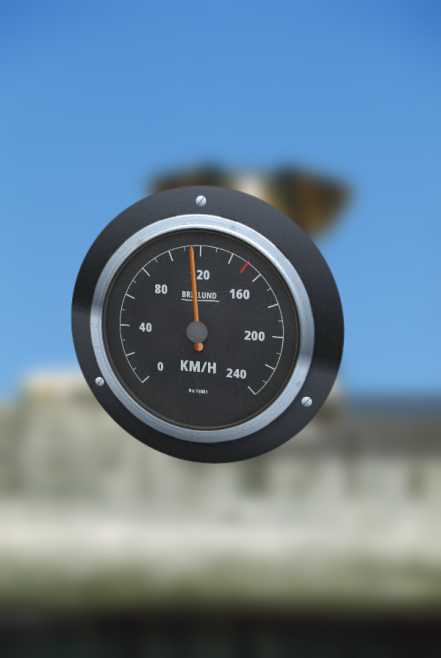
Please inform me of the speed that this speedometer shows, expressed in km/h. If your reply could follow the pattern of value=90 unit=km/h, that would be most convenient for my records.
value=115 unit=km/h
